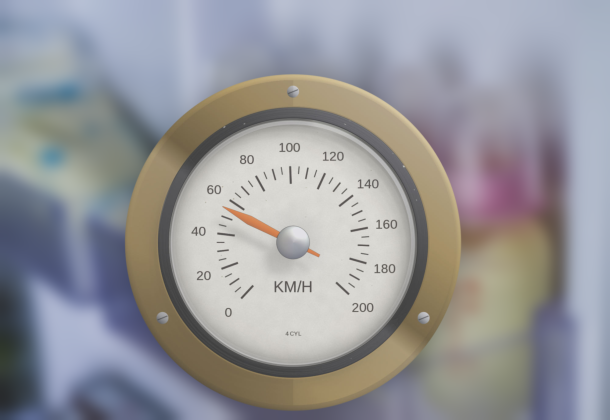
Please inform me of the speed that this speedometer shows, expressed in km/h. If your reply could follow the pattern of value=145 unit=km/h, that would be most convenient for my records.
value=55 unit=km/h
